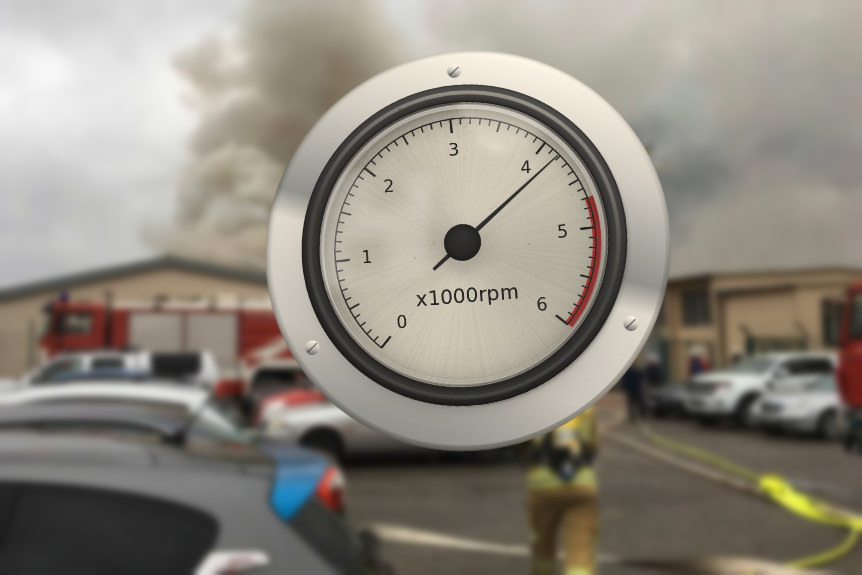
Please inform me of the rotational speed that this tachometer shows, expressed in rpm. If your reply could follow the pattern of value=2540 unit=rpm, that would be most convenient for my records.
value=4200 unit=rpm
